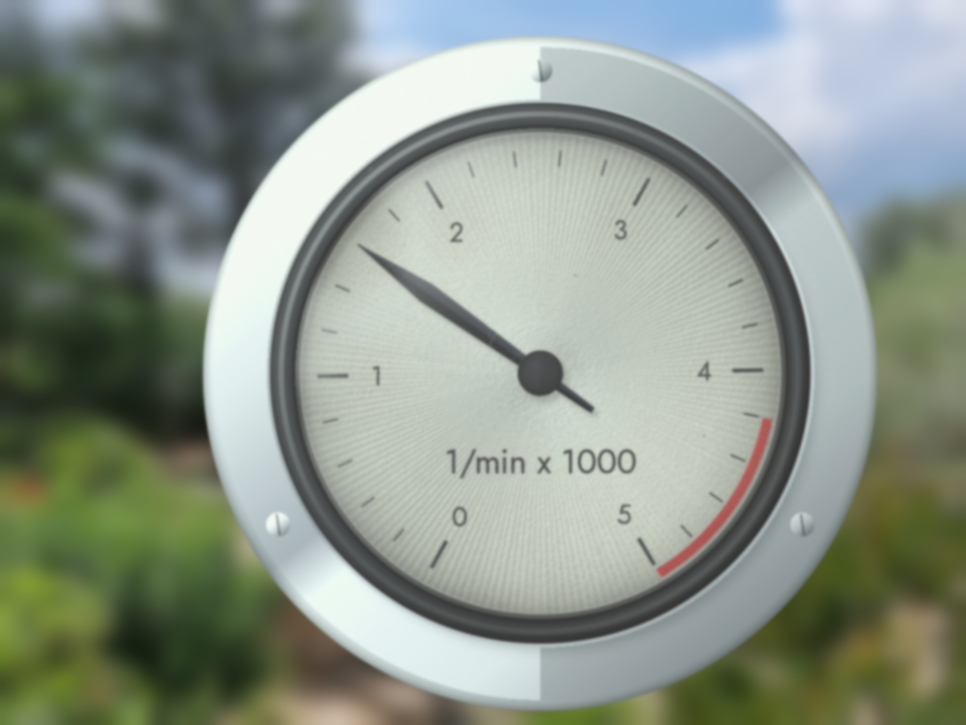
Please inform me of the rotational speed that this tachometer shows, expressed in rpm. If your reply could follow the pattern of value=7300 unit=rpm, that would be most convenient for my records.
value=1600 unit=rpm
